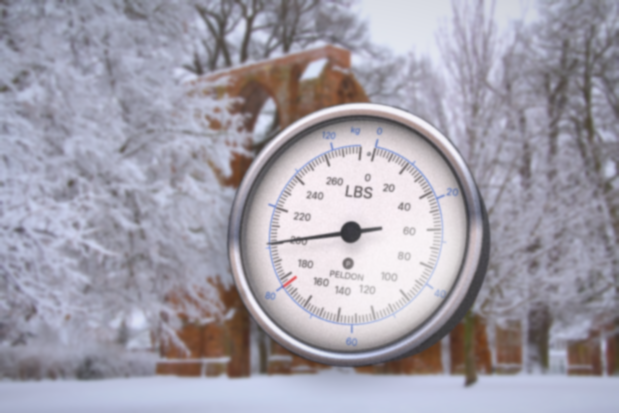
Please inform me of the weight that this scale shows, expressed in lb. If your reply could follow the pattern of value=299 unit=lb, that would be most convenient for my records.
value=200 unit=lb
